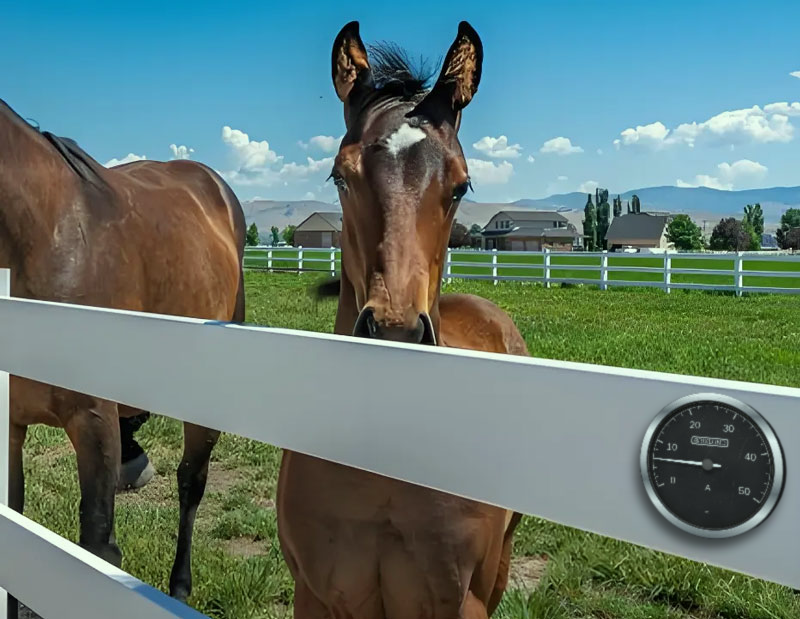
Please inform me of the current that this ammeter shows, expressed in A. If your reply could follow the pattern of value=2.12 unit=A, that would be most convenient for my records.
value=6 unit=A
